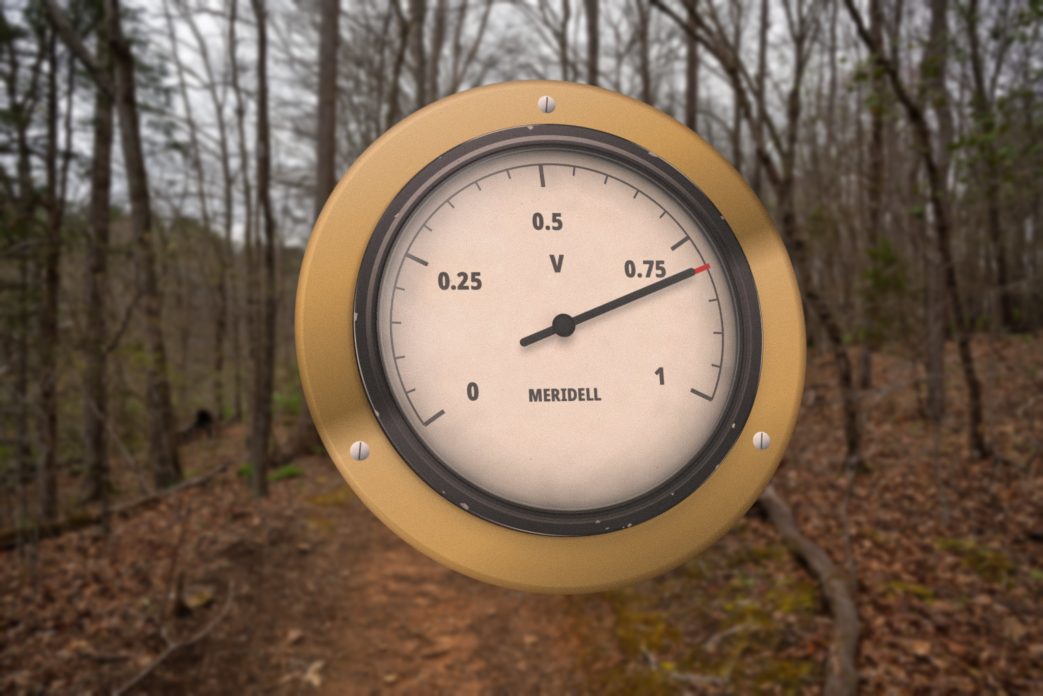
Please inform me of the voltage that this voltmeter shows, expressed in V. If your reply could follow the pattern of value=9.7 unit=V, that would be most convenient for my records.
value=0.8 unit=V
